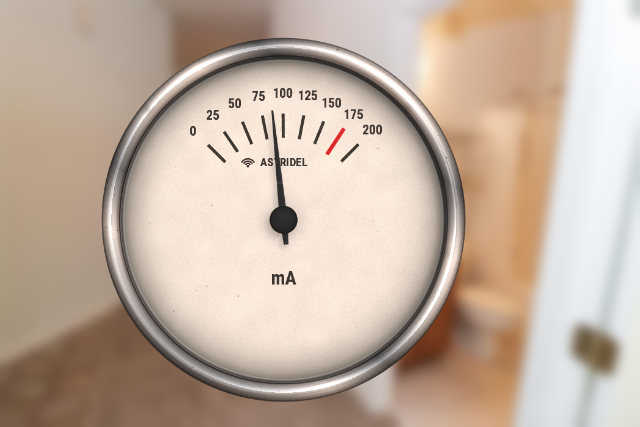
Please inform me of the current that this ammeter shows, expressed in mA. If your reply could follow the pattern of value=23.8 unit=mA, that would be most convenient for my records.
value=87.5 unit=mA
